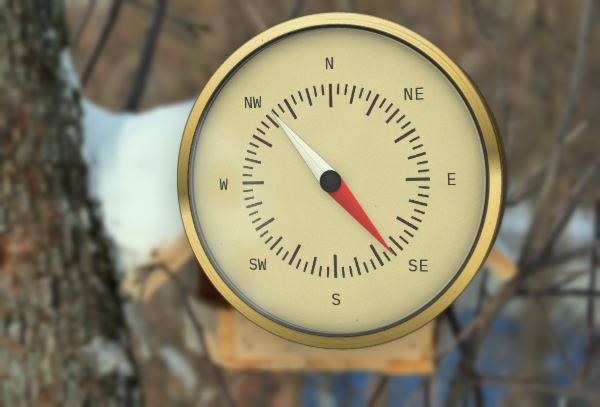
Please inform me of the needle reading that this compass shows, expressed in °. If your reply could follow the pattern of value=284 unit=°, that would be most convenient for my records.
value=140 unit=°
